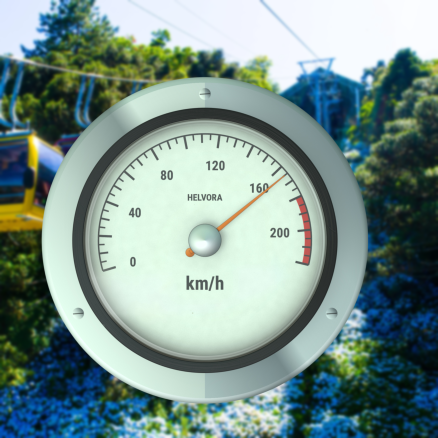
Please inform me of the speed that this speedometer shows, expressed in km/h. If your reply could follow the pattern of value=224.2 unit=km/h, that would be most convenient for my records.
value=165 unit=km/h
